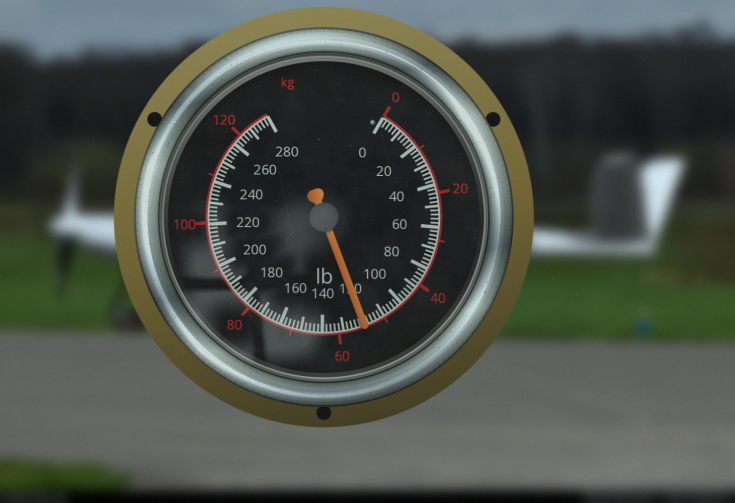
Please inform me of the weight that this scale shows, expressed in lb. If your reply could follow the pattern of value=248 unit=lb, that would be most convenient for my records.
value=120 unit=lb
